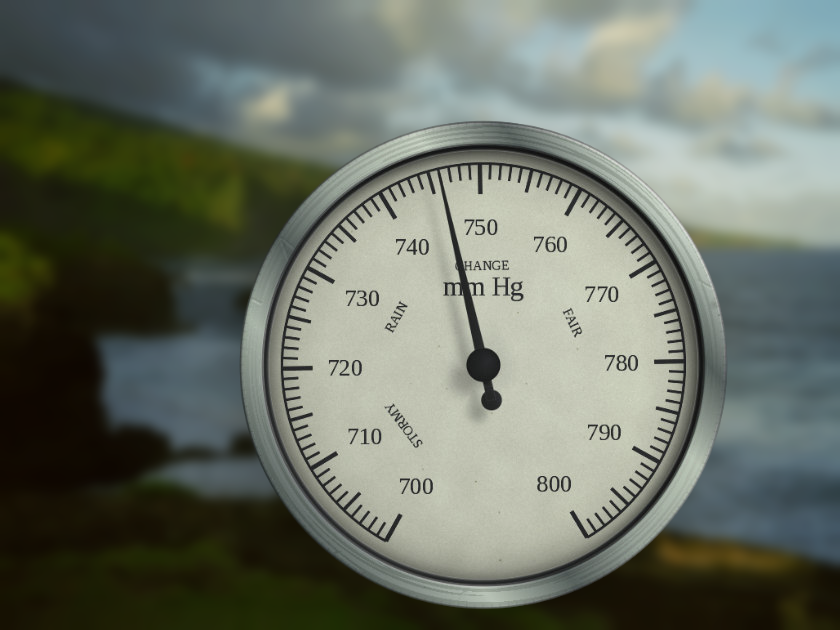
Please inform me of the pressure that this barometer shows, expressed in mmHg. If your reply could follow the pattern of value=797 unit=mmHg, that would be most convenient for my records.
value=746 unit=mmHg
